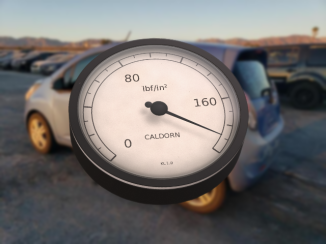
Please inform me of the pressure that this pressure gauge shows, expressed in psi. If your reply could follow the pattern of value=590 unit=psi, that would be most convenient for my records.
value=190 unit=psi
